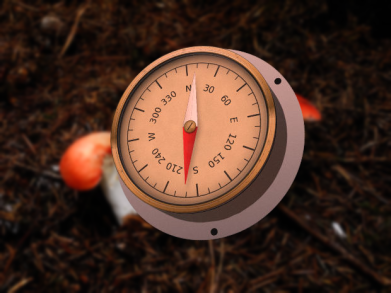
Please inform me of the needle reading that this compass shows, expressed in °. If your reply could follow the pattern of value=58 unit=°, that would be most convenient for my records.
value=190 unit=°
